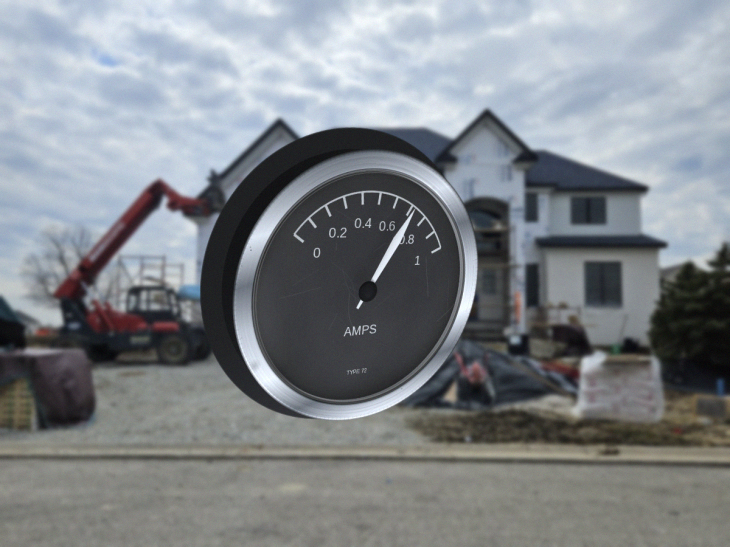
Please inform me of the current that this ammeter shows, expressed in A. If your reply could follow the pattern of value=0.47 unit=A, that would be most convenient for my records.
value=0.7 unit=A
